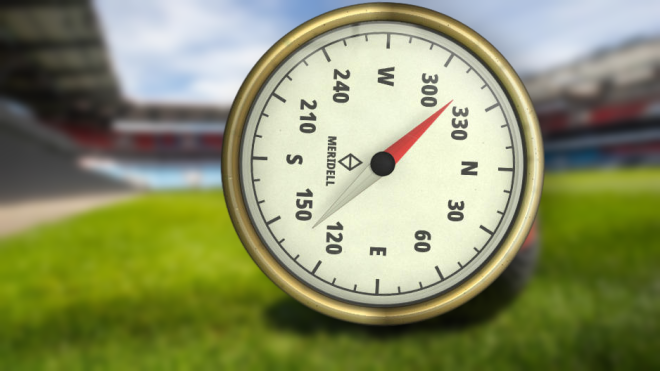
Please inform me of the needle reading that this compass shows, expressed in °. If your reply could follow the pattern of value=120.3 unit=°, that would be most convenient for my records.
value=315 unit=°
